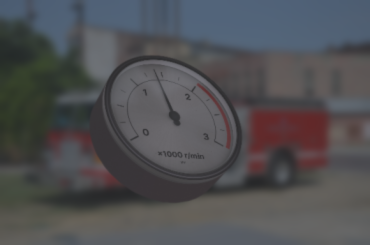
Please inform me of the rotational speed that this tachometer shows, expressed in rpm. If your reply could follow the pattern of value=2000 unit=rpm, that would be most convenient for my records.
value=1375 unit=rpm
